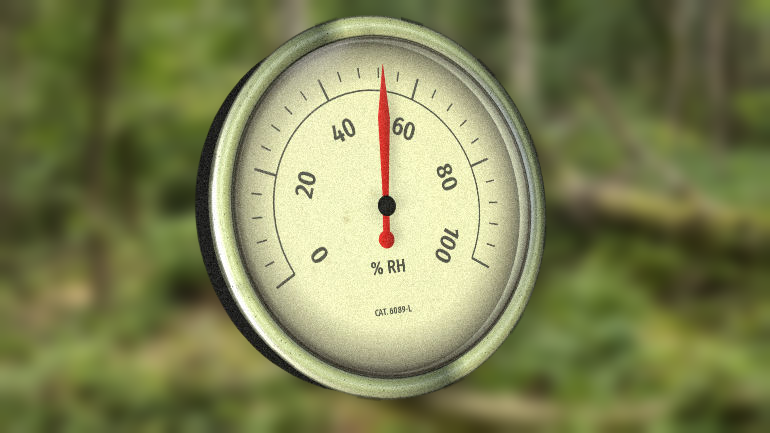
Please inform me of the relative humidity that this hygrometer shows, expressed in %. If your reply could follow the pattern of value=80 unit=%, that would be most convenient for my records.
value=52 unit=%
